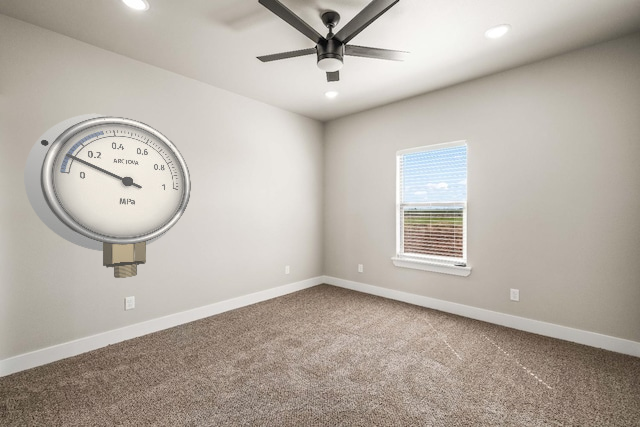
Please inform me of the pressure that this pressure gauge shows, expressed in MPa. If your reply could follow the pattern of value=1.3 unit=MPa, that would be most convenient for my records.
value=0.1 unit=MPa
